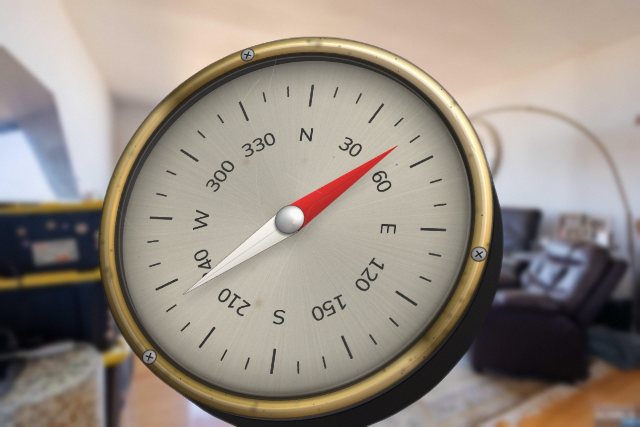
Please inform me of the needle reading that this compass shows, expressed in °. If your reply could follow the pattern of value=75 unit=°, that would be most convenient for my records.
value=50 unit=°
